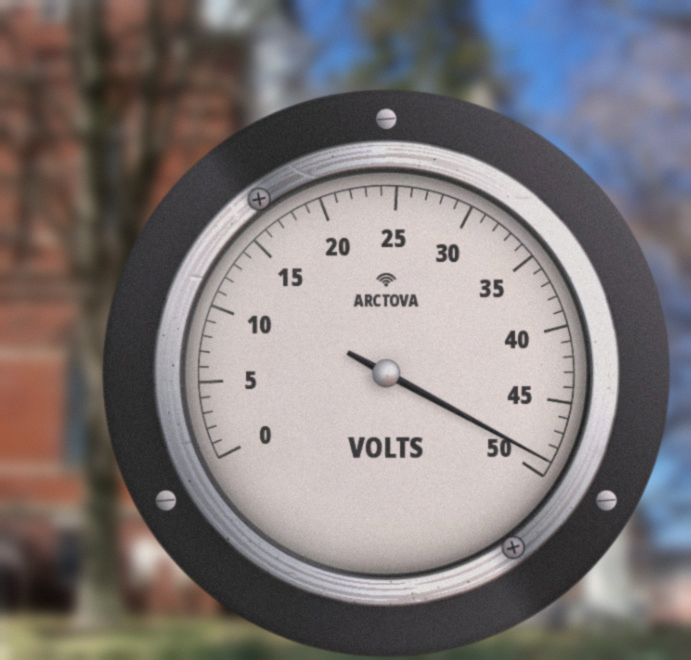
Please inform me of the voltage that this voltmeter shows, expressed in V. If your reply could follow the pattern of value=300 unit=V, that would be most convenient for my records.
value=49 unit=V
